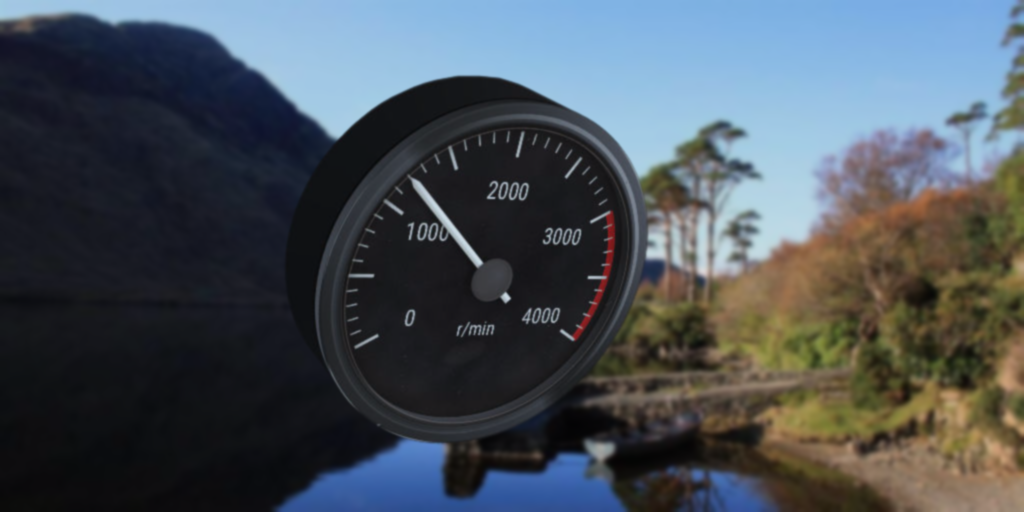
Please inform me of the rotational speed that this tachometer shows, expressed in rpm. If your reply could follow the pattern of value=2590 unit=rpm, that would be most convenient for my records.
value=1200 unit=rpm
